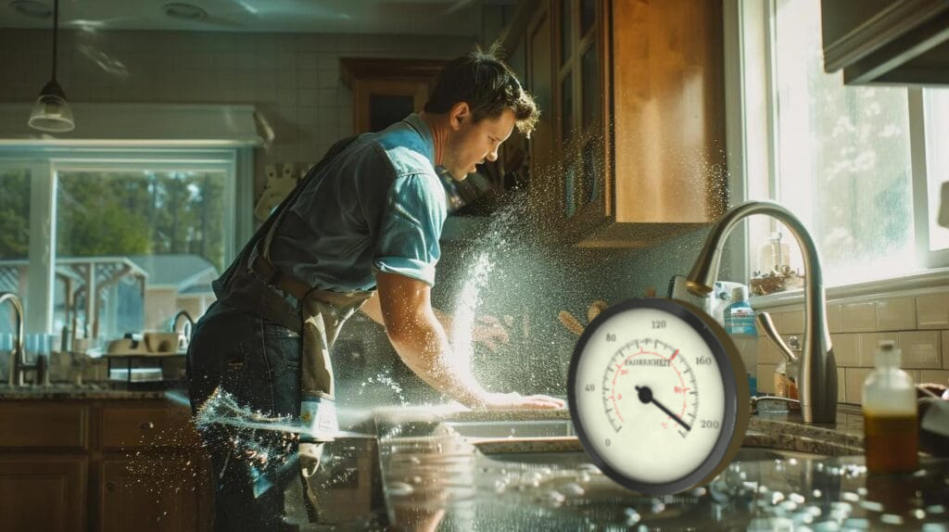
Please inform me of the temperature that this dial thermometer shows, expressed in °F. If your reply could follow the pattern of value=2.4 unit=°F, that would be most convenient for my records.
value=210 unit=°F
